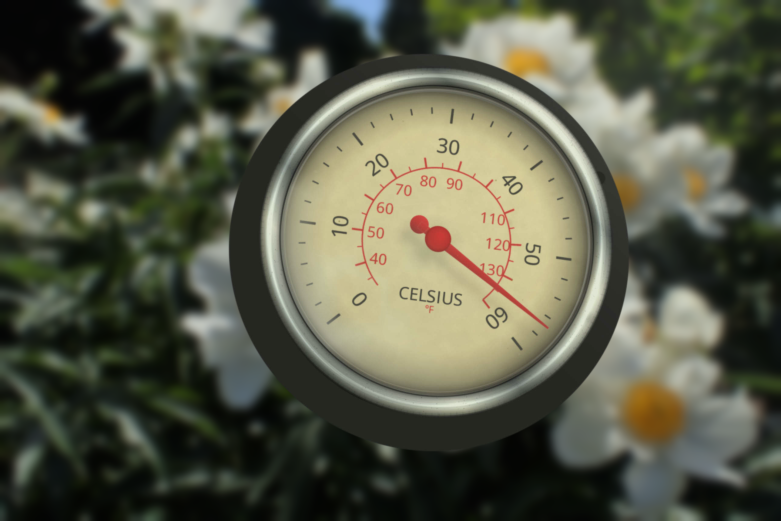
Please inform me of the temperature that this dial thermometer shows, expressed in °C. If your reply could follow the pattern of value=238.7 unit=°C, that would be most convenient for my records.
value=57 unit=°C
